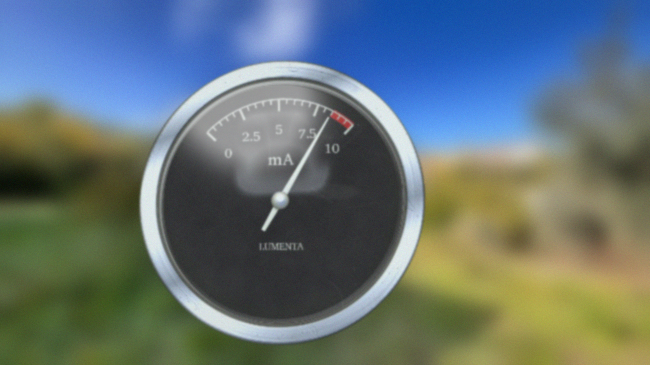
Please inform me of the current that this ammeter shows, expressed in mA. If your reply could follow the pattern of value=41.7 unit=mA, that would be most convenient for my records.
value=8.5 unit=mA
